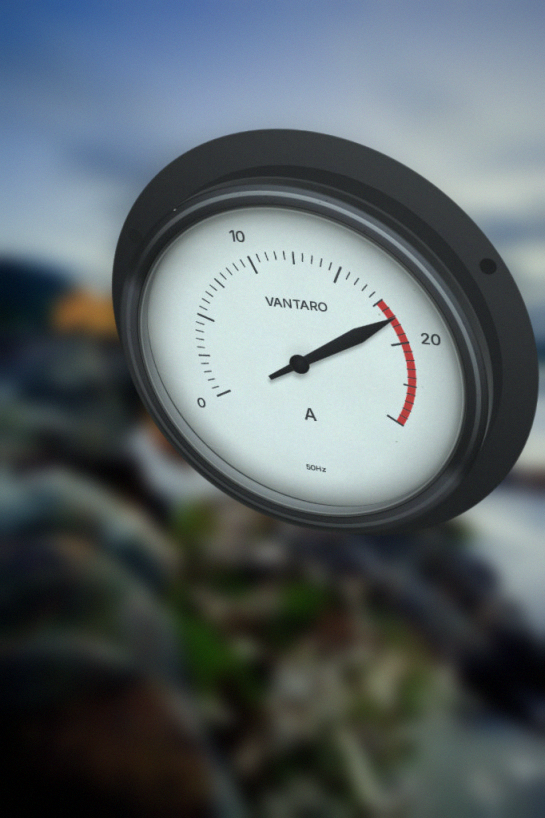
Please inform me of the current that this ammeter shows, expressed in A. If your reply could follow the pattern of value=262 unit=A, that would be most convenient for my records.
value=18.5 unit=A
